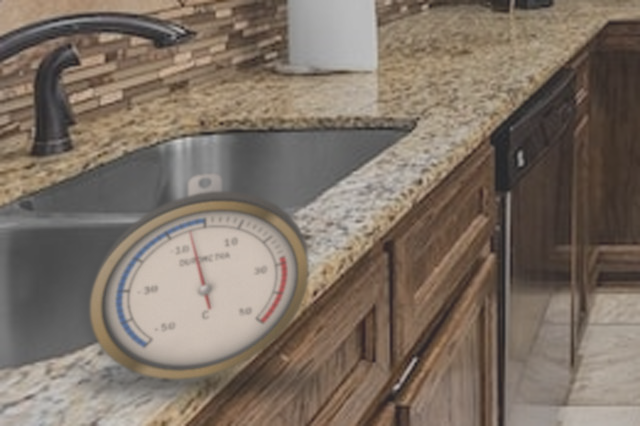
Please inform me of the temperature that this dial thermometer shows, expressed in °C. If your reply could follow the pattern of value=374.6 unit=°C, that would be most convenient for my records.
value=-4 unit=°C
